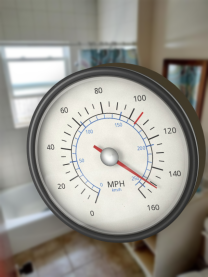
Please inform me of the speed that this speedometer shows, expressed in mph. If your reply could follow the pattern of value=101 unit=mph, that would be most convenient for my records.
value=150 unit=mph
